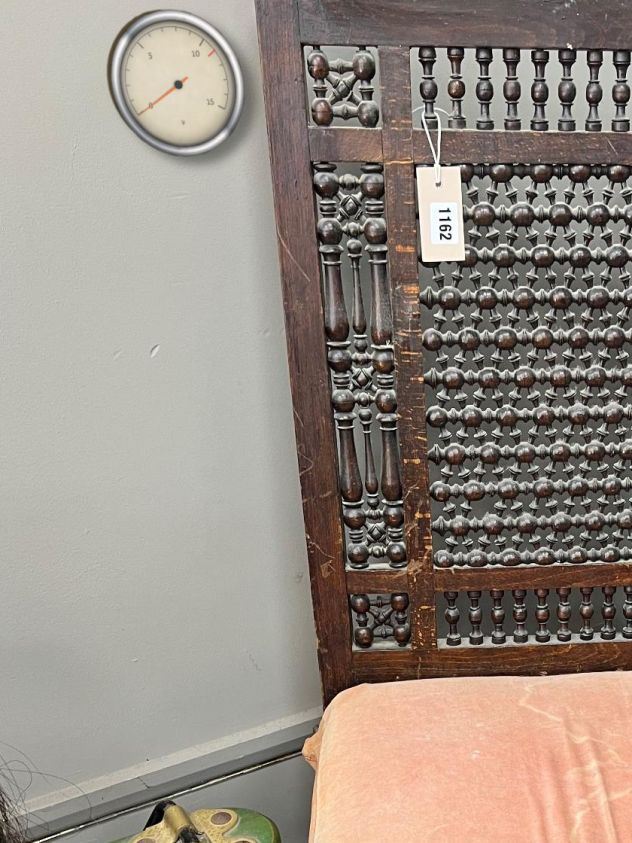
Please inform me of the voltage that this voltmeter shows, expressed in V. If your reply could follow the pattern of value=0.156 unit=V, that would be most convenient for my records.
value=0 unit=V
